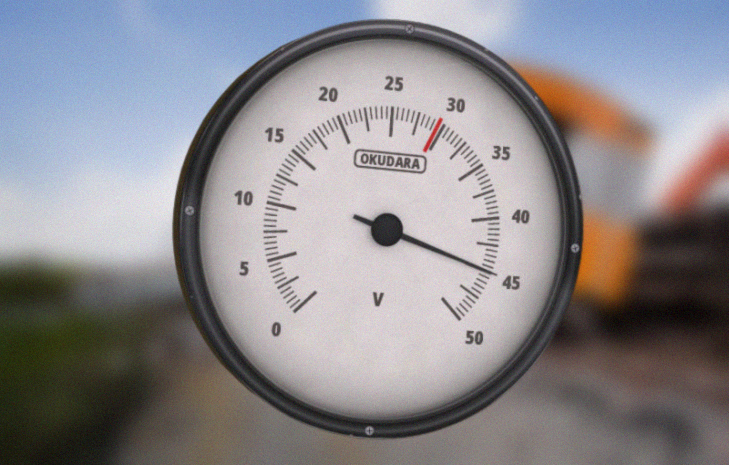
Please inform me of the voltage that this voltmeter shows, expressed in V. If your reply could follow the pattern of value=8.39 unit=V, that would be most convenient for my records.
value=45 unit=V
